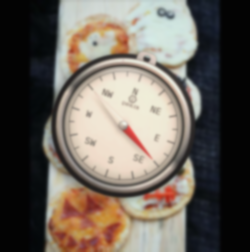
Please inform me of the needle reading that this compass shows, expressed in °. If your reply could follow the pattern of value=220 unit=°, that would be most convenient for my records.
value=120 unit=°
